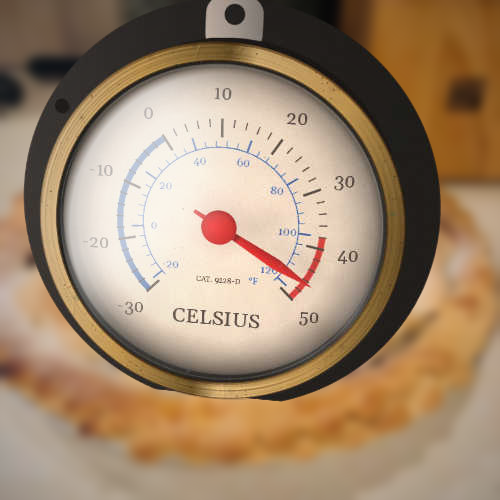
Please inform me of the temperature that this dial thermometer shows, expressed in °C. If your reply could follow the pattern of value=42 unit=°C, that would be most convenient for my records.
value=46 unit=°C
